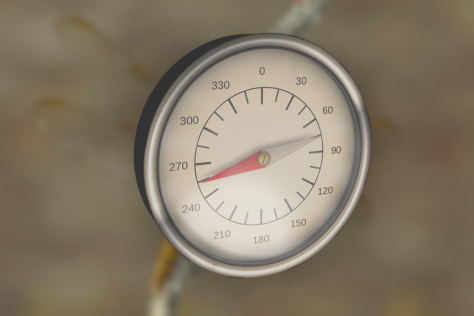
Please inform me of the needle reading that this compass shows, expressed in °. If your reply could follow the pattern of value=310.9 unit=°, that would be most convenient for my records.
value=255 unit=°
